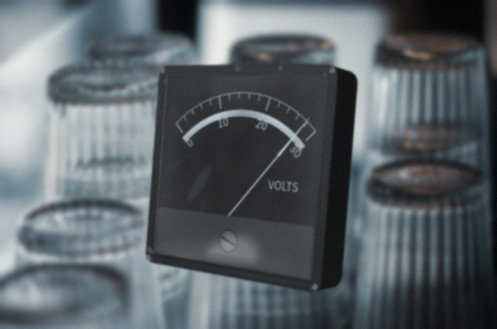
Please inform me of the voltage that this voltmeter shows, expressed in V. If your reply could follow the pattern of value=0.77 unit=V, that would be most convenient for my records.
value=28 unit=V
